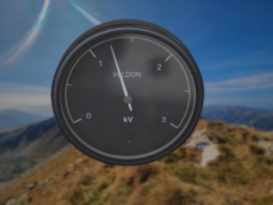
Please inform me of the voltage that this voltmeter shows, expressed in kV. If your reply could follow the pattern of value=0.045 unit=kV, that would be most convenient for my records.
value=1.25 unit=kV
